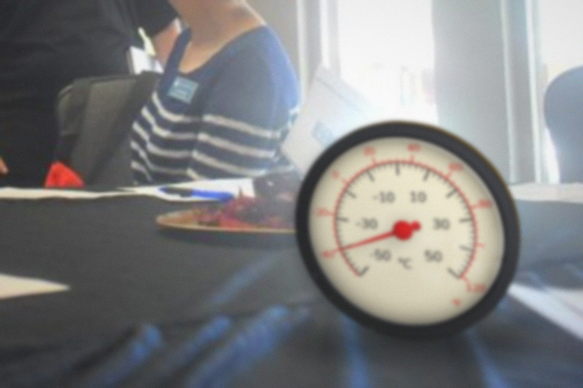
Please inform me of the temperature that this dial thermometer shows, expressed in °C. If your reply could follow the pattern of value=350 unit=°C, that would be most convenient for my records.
value=-40 unit=°C
